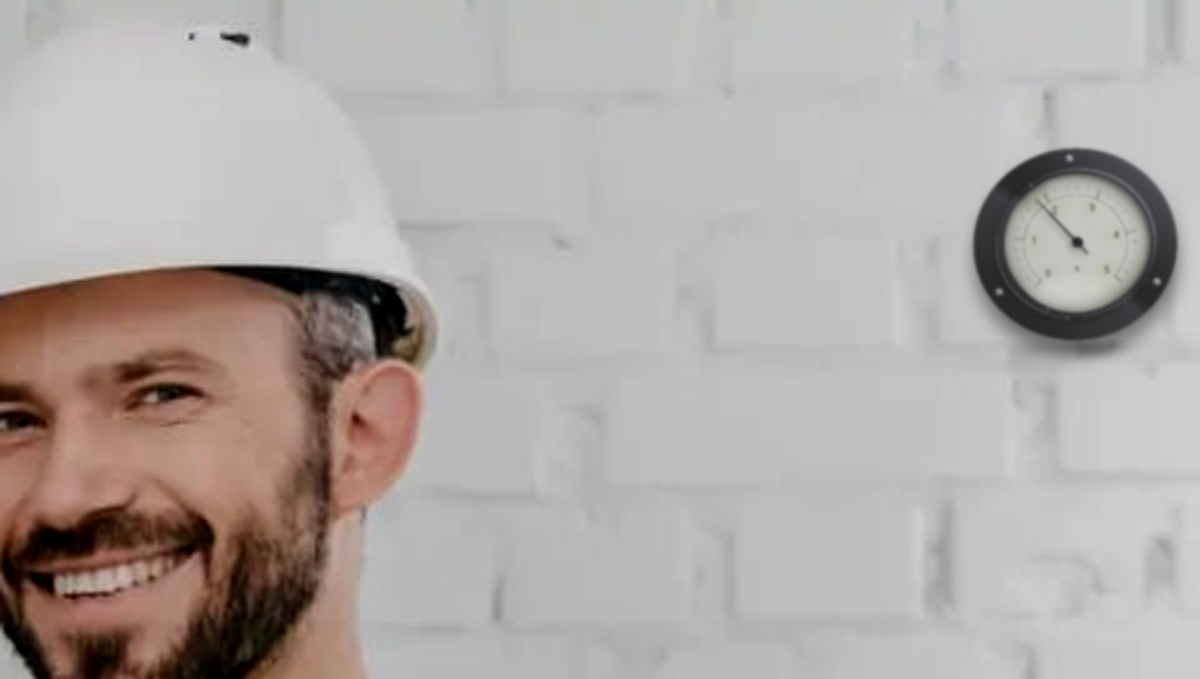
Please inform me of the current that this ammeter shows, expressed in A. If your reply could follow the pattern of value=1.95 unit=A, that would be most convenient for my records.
value=1.8 unit=A
